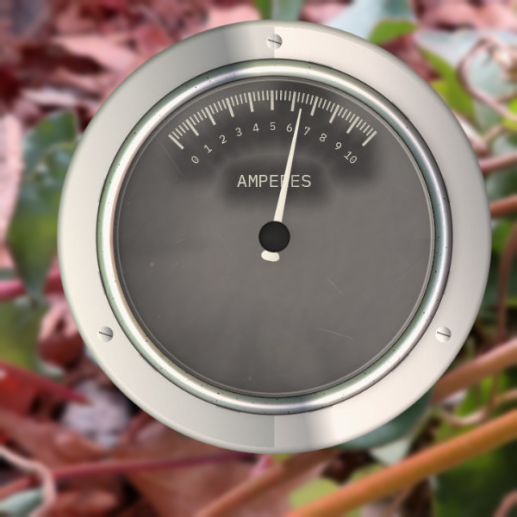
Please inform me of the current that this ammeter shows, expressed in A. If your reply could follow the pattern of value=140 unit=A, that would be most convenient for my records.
value=6.4 unit=A
